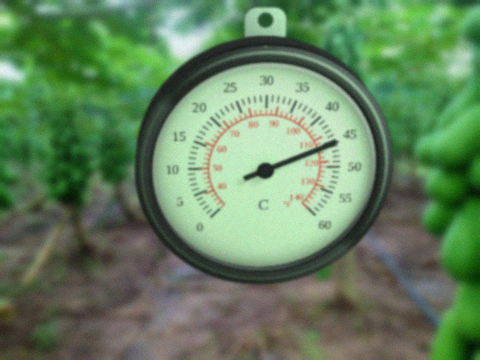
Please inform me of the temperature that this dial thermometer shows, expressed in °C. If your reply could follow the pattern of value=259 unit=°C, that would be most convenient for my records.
value=45 unit=°C
